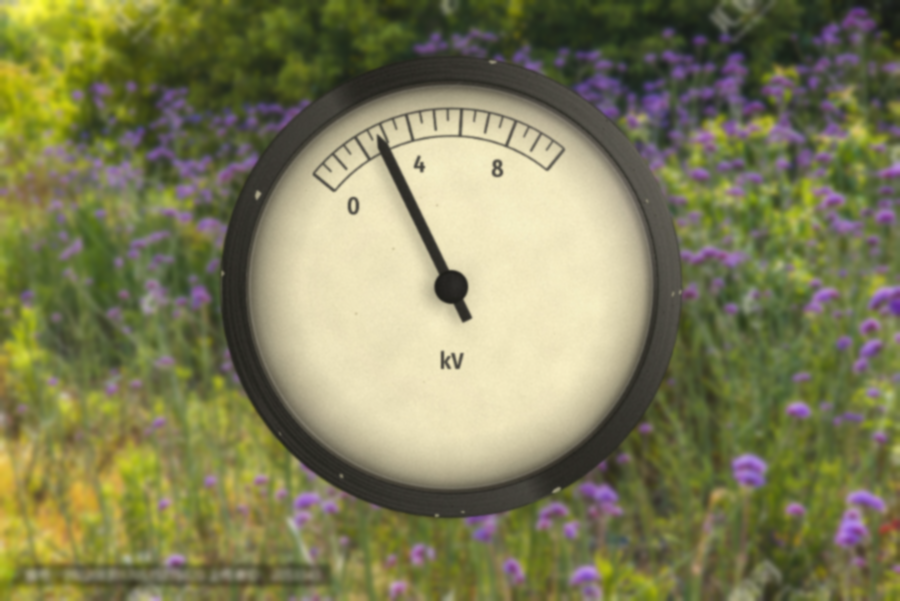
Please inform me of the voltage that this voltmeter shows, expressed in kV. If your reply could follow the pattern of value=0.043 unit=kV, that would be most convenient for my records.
value=2.75 unit=kV
